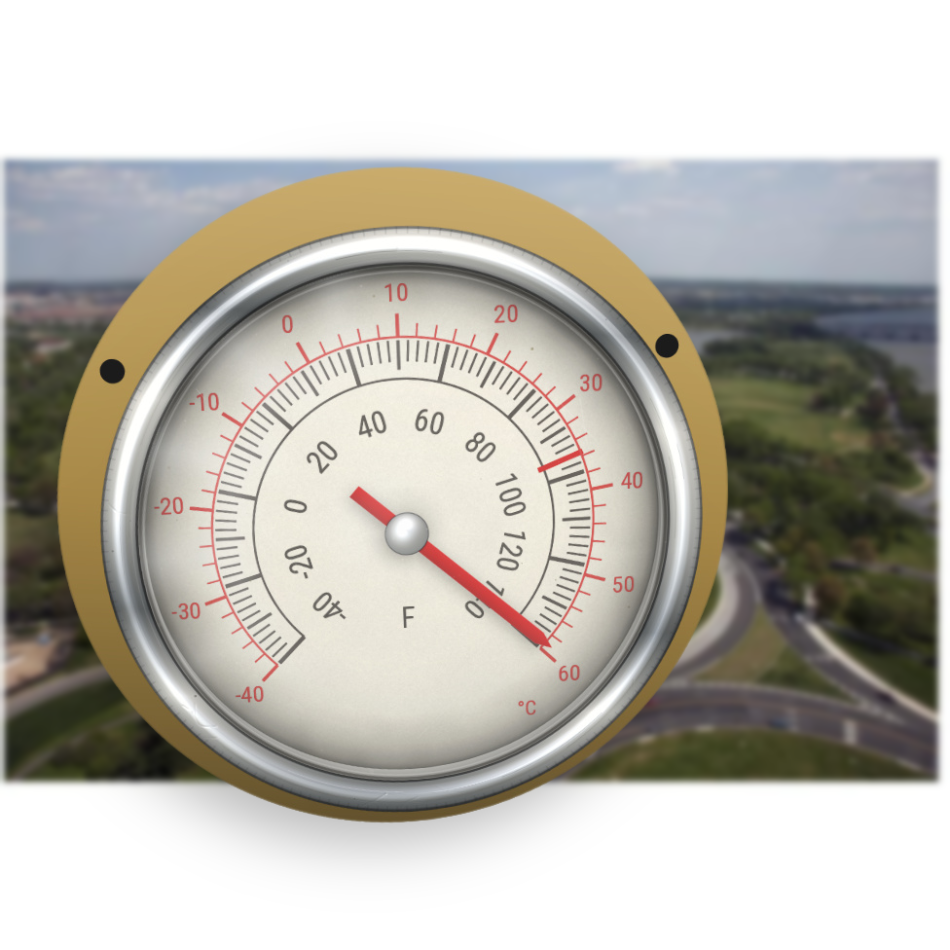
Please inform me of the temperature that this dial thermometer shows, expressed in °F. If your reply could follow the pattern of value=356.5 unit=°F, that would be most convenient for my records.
value=138 unit=°F
